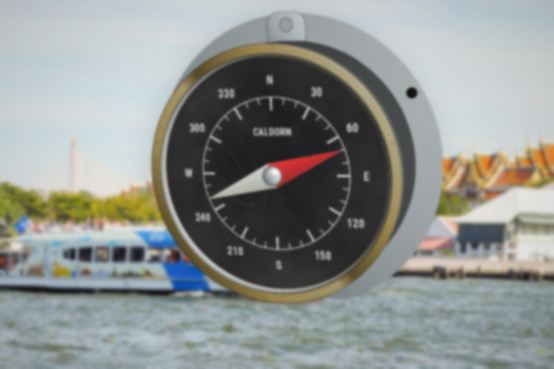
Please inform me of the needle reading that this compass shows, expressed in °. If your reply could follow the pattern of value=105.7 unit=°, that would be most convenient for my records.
value=70 unit=°
